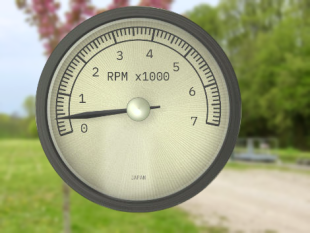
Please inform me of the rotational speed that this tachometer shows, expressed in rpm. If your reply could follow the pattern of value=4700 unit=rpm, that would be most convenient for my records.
value=400 unit=rpm
